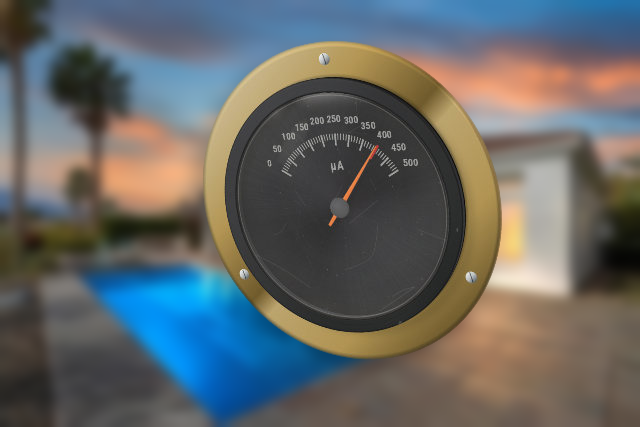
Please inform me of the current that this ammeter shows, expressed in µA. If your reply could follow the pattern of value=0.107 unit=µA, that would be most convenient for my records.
value=400 unit=µA
